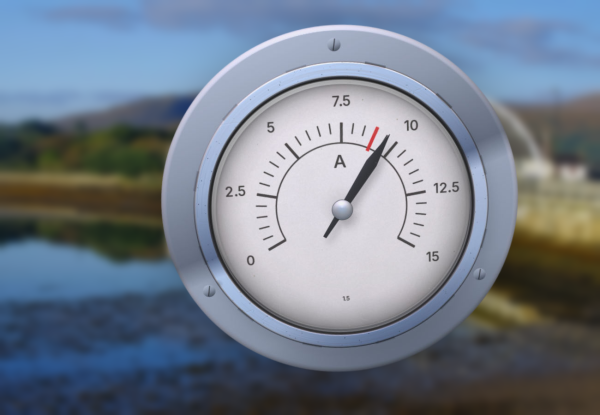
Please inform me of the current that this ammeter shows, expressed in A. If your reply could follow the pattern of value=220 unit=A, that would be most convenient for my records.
value=9.5 unit=A
